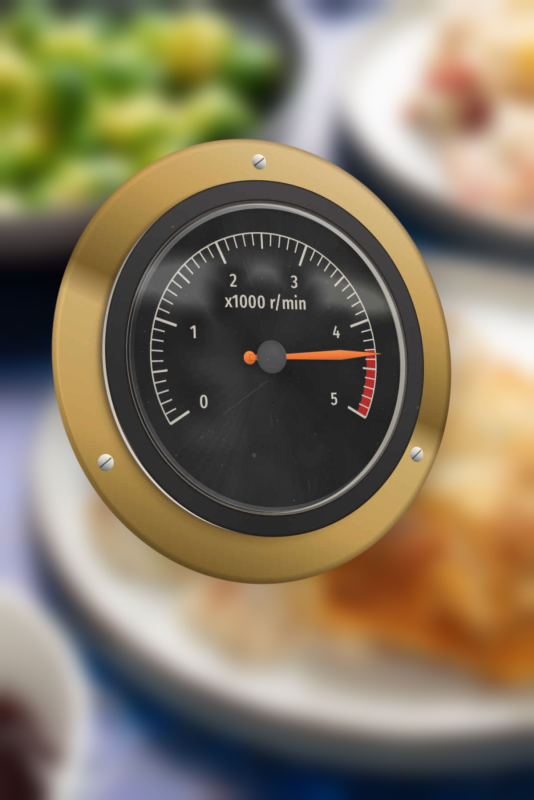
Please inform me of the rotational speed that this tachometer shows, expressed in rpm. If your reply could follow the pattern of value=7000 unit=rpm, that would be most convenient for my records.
value=4350 unit=rpm
